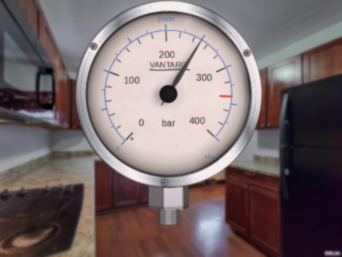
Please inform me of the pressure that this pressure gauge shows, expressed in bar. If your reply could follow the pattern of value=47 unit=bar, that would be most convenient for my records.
value=250 unit=bar
